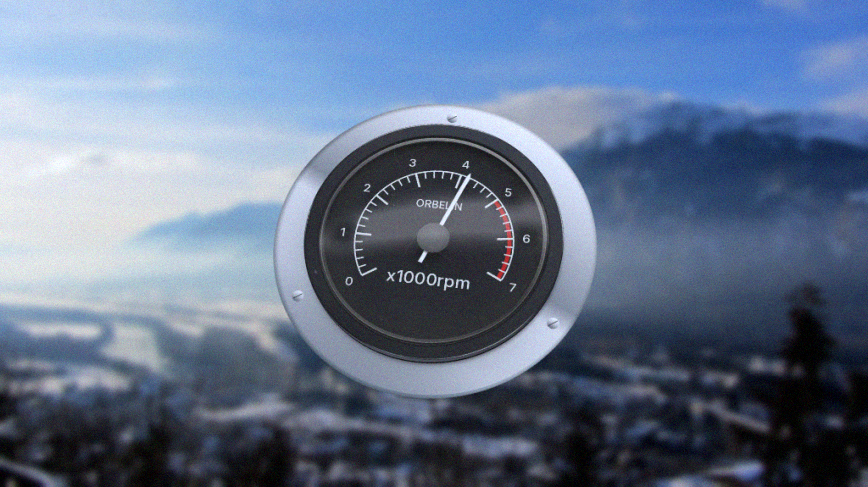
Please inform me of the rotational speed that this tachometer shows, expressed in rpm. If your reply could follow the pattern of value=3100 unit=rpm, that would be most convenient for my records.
value=4200 unit=rpm
